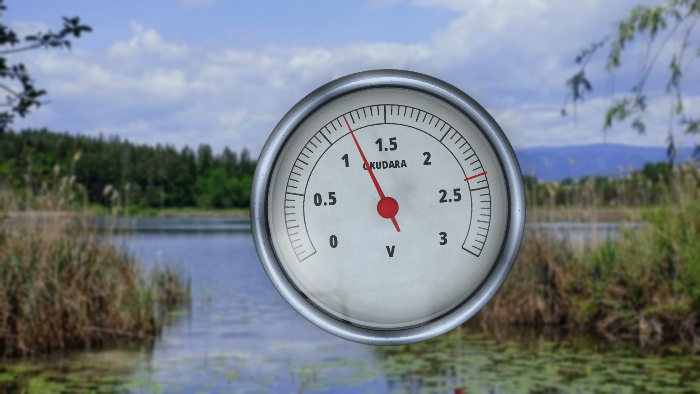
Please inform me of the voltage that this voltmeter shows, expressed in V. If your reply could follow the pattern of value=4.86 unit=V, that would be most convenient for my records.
value=1.2 unit=V
